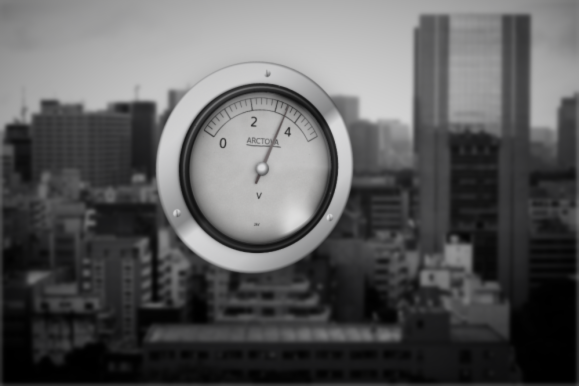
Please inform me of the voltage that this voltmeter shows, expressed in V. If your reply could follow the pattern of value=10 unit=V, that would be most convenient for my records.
value=3.4 unit=V
